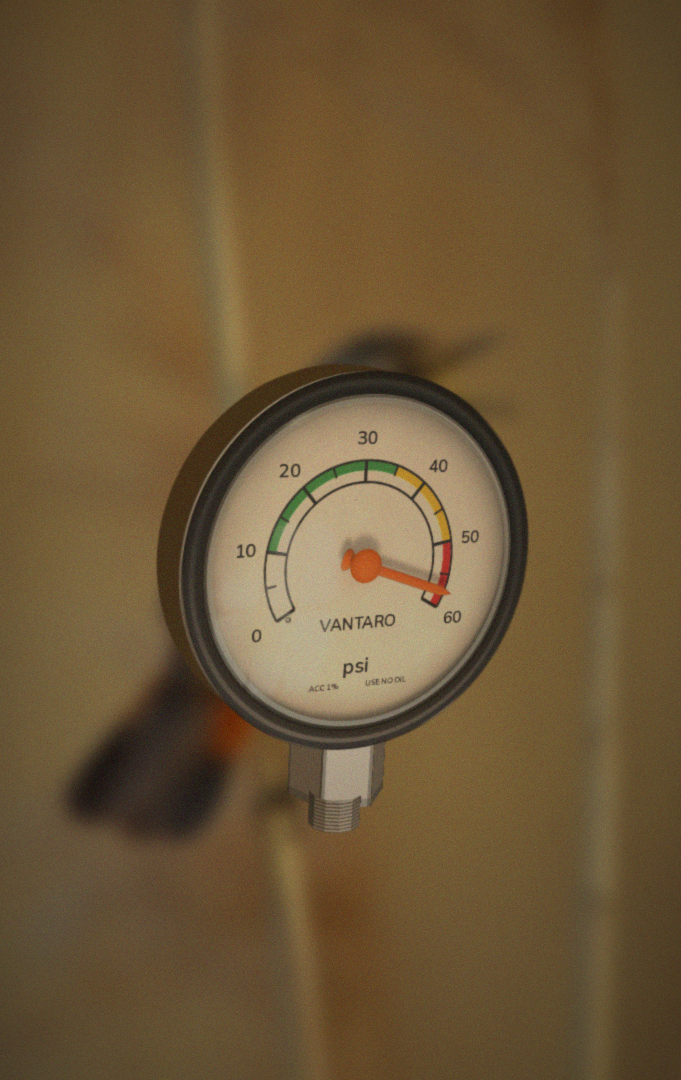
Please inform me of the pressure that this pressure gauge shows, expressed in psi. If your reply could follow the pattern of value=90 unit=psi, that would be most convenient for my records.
value=57.5 unit=psi
